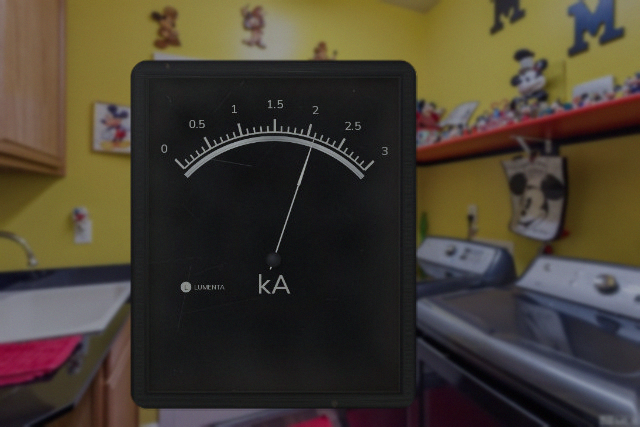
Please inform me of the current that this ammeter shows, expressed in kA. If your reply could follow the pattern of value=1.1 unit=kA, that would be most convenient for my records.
value=2.1 unit=kA
